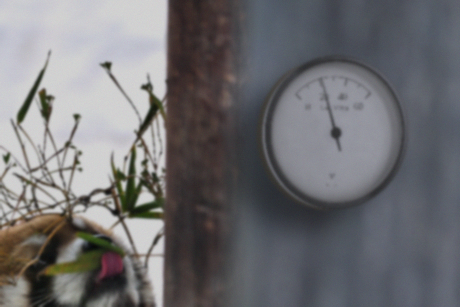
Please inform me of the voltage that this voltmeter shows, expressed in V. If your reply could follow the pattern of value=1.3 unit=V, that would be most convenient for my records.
value=20 unit=V
